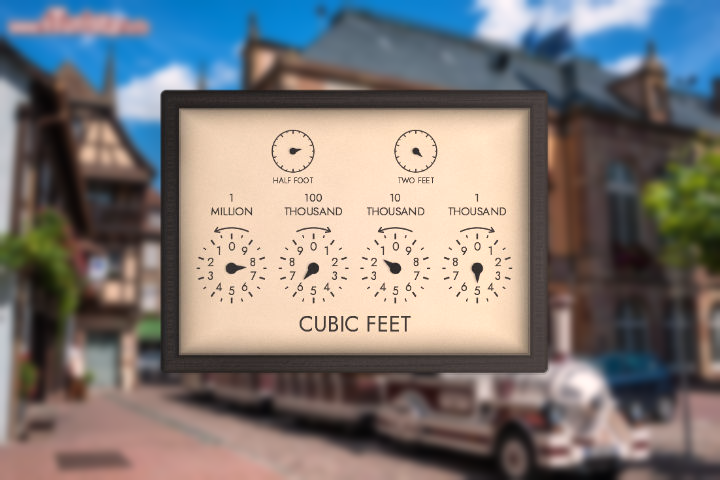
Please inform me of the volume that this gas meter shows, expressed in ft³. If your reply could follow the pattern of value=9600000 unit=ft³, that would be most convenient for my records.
value=761500 unit=ft³
